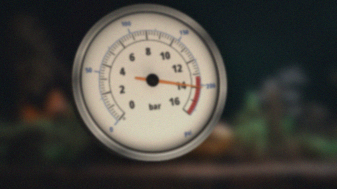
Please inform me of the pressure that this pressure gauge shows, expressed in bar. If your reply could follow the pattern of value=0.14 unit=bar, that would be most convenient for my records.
value=14 unit=bar
